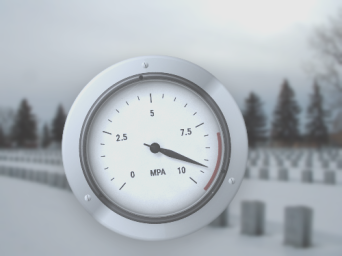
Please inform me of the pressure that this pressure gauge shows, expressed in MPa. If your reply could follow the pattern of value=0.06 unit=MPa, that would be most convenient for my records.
value=9.25 unit=MPa
